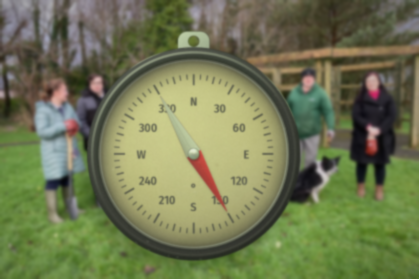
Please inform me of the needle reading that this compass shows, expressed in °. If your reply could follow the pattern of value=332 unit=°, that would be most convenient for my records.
value=150 unit=°
